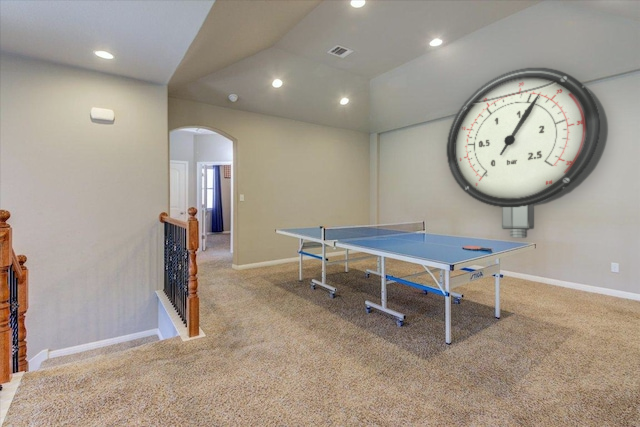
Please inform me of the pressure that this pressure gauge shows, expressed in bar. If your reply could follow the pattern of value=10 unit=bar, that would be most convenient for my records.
value=1.6 unit=bar
